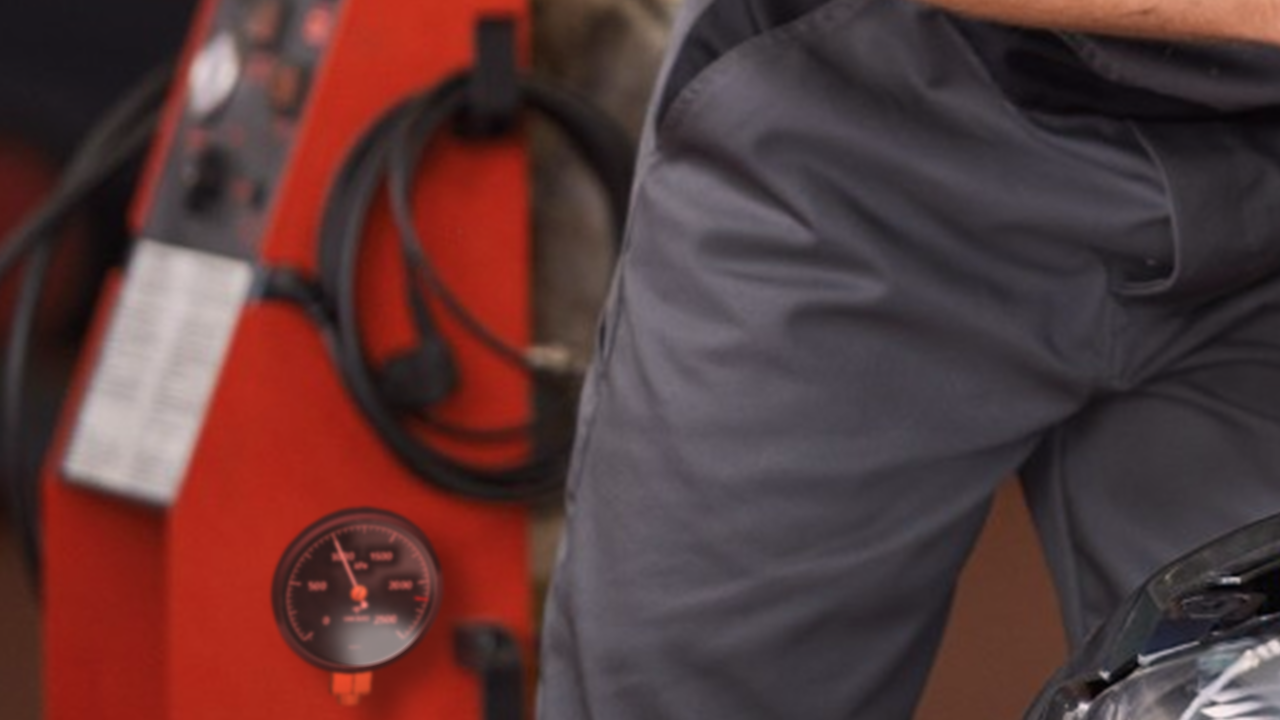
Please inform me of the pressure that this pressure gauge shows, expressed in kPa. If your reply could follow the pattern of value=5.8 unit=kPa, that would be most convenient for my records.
value=1000 unit=kPa
